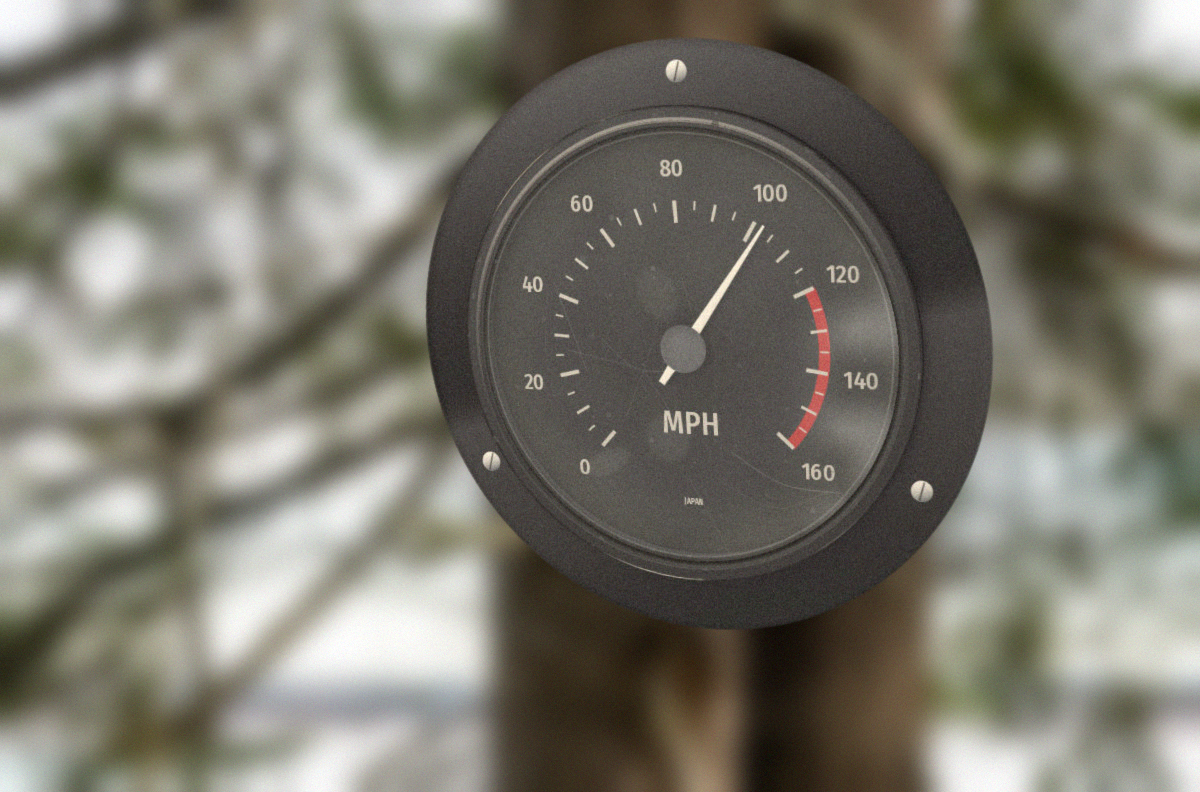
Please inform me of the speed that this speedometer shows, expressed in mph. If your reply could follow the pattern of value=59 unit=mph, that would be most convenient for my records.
value=102.5 unit=mph
